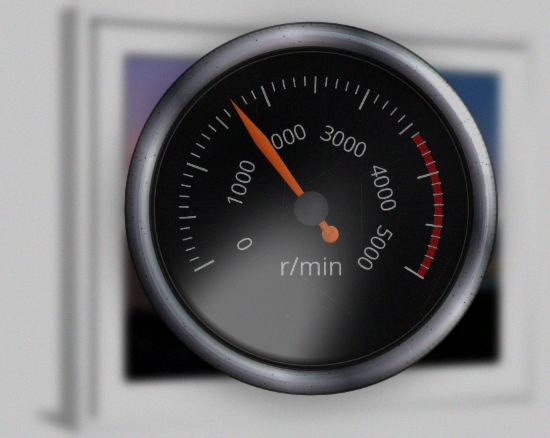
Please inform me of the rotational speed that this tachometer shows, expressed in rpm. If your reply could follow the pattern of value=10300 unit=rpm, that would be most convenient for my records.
value=1700 unit=rpm
